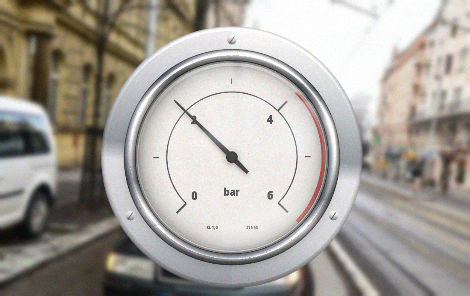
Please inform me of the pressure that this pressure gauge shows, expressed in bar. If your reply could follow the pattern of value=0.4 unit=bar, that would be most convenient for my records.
value=2 unit=bar
